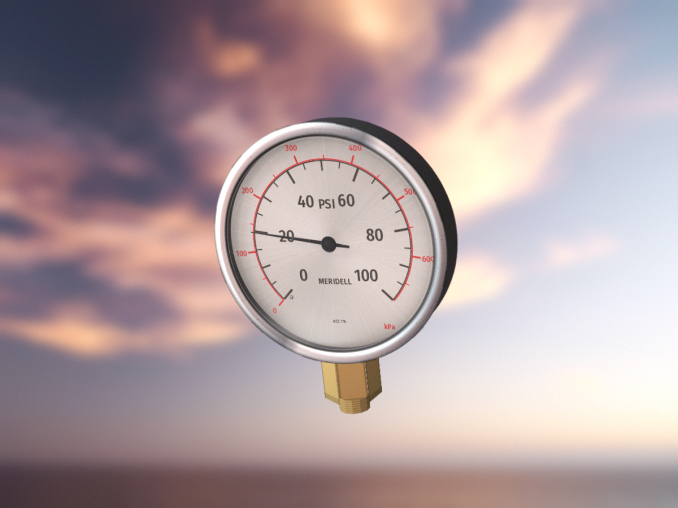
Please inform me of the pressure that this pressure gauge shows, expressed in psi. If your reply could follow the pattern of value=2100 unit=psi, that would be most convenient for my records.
value=20 unit=psi
